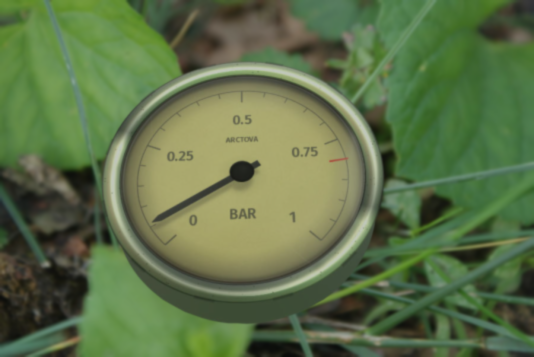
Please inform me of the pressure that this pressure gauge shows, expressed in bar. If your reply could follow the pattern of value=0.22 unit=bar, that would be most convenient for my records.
value=0.05 unit=bar
